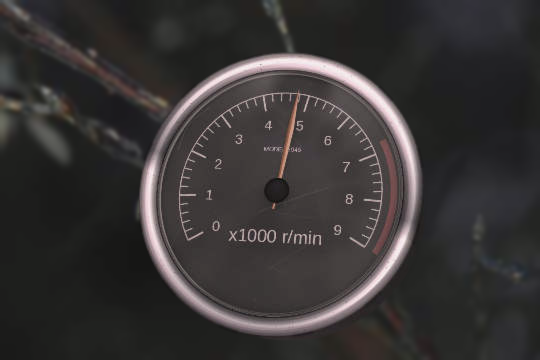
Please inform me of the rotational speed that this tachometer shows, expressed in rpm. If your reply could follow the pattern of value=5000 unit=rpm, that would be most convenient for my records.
value=4800 unit=rpm
